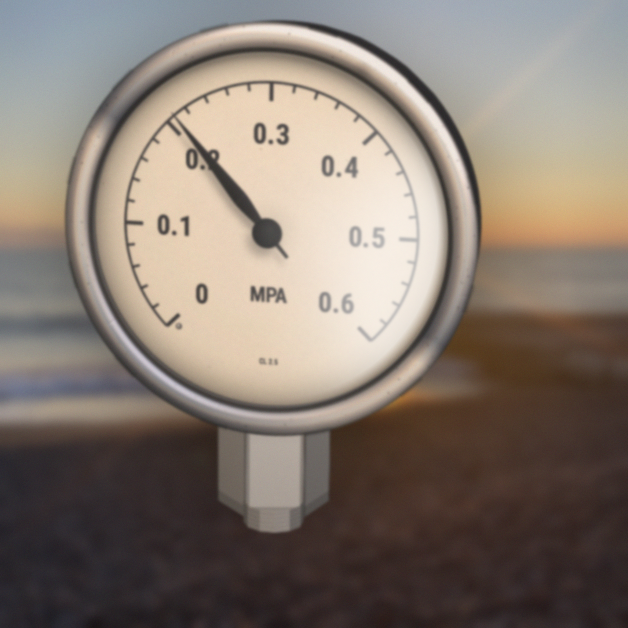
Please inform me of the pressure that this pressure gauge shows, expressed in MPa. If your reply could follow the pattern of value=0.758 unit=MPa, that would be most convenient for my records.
value=0.21 unit=MPa
